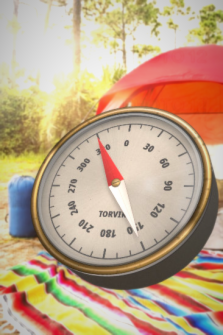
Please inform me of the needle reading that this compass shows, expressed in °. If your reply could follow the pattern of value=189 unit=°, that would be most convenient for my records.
value=330 unit=°
